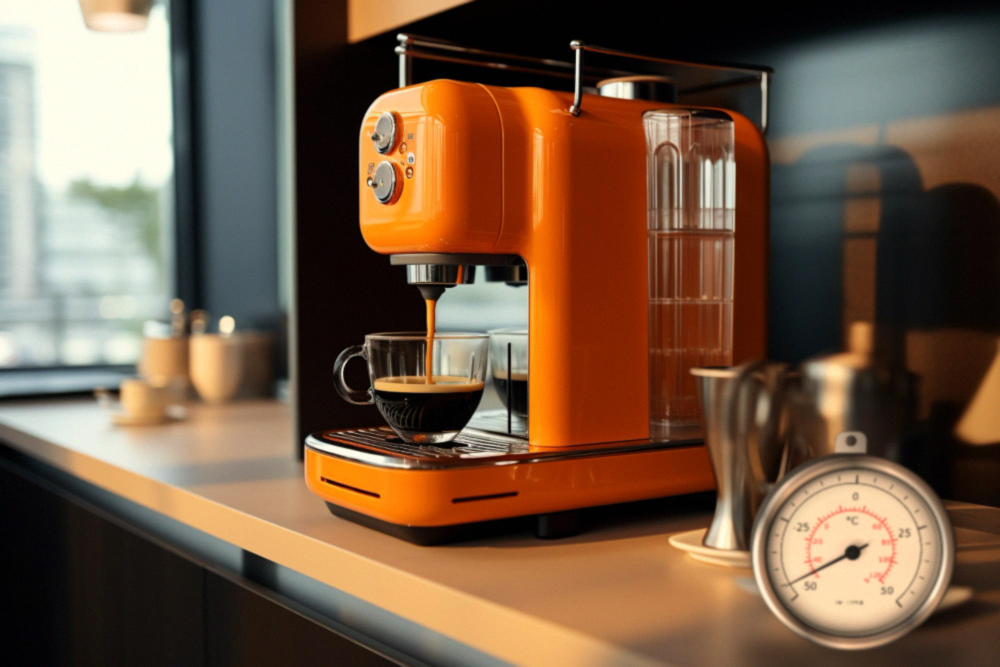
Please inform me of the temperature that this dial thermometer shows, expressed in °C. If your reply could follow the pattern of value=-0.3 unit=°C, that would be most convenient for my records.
value=-45 unit=°C
